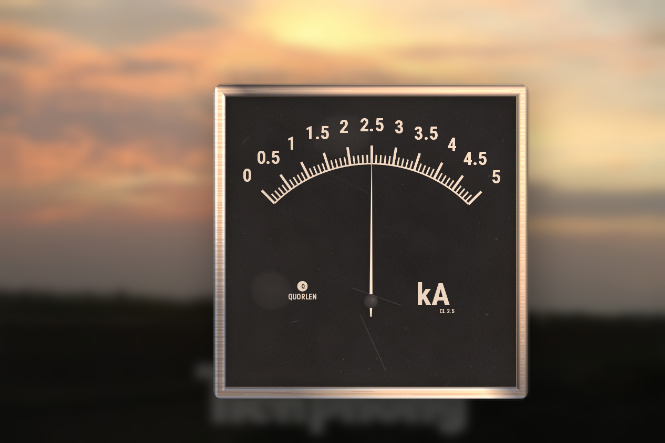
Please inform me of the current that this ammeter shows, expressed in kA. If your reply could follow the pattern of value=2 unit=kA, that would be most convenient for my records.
value=2.5 unit=kA
